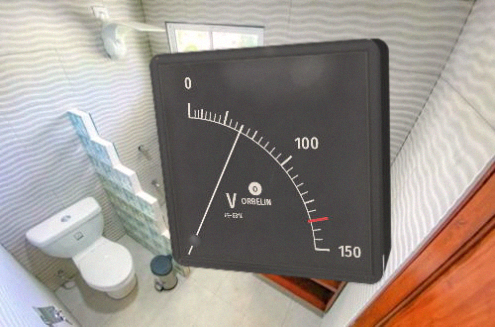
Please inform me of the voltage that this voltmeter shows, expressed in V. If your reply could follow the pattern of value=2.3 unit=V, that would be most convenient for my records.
value=65 unit=V
